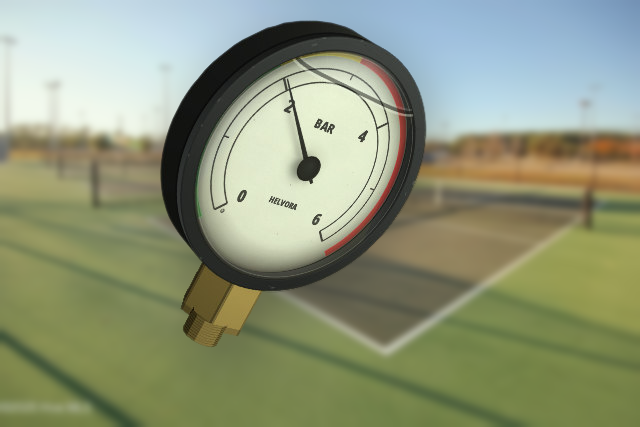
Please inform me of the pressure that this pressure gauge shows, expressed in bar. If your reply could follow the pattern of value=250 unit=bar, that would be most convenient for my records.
value=2 unit=bar
